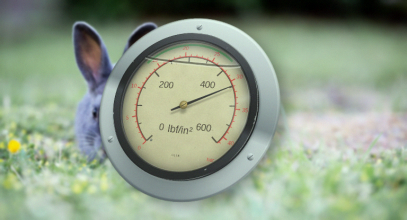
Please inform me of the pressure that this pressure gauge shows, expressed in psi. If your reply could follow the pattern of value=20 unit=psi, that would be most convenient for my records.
value=450 unit=psi
